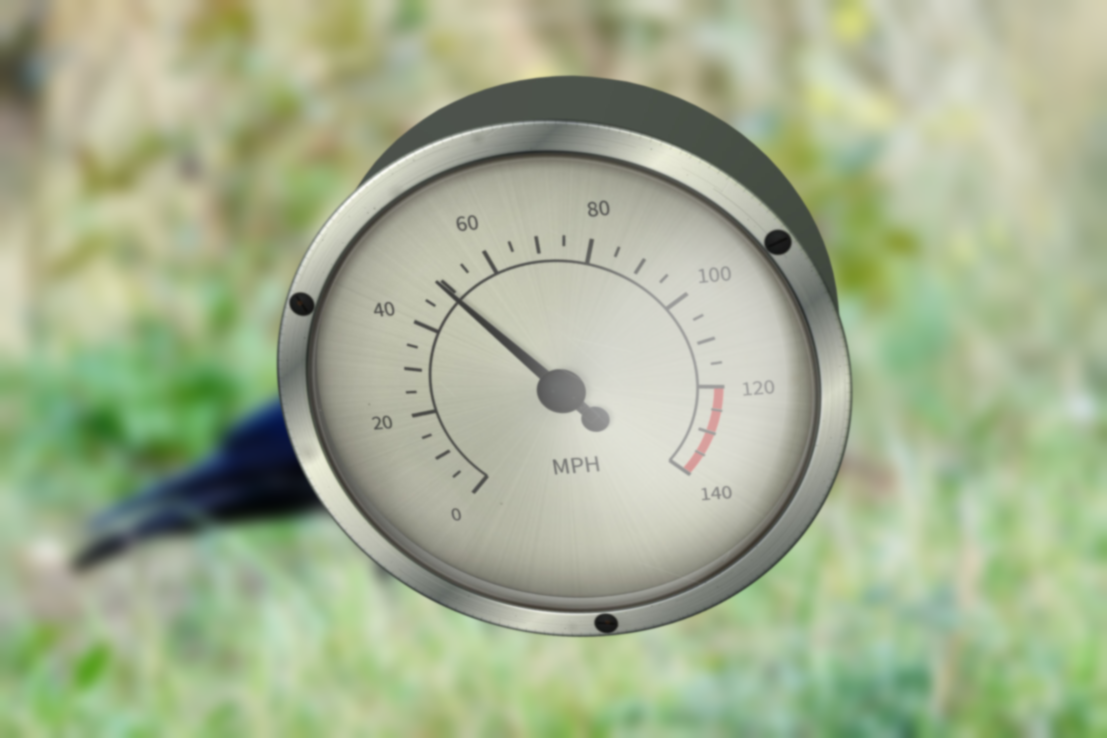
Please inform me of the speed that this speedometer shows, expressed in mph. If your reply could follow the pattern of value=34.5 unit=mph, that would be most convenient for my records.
value=50 unit=mph
